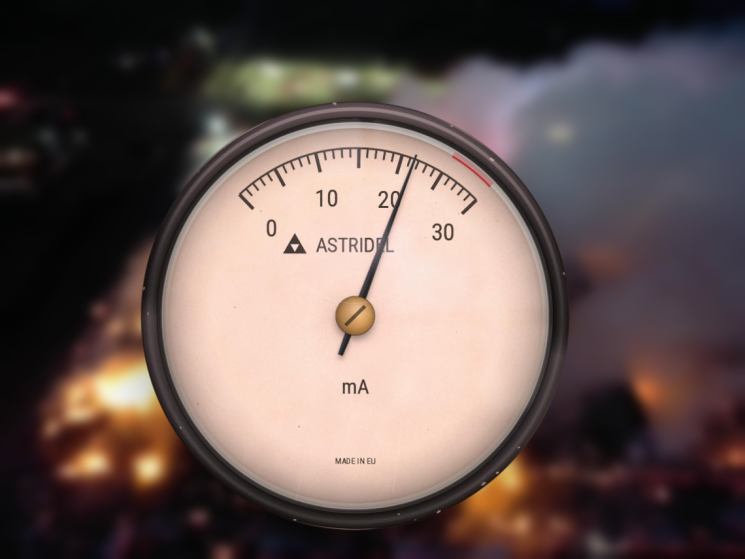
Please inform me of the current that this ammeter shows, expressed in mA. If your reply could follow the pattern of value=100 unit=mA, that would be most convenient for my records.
value=21.5 unit=mA
